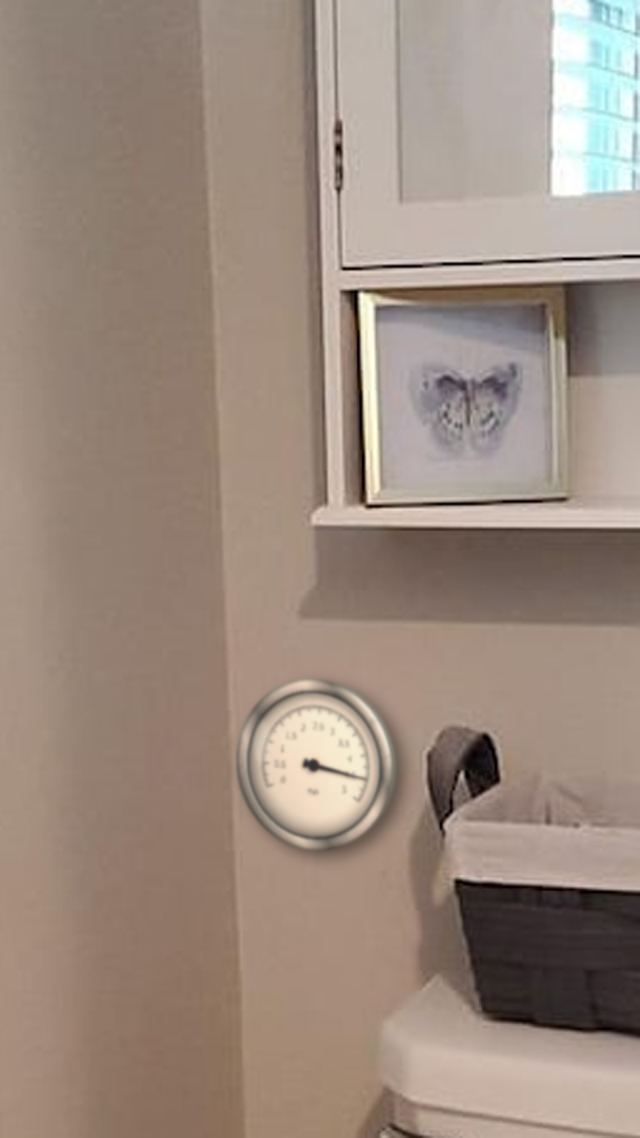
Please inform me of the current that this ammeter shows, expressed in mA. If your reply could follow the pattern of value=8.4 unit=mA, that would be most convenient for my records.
value=4.5 unit=mA
